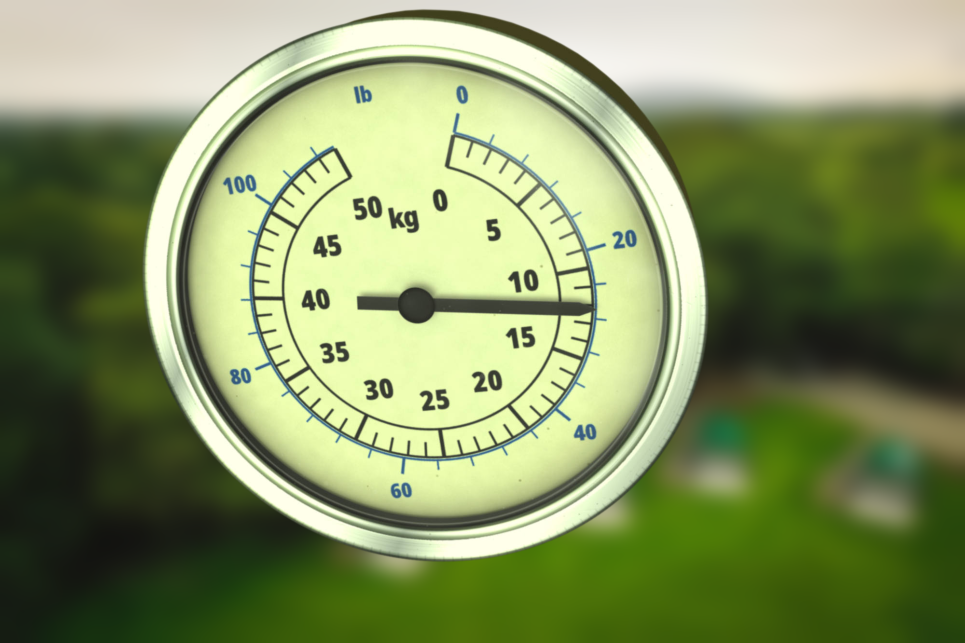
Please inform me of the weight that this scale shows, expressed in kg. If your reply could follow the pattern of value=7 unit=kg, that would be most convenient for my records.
value=12 unit=kg
